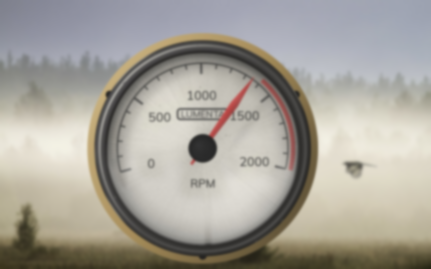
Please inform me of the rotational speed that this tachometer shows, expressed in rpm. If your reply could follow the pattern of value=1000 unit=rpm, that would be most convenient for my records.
value=1350 unit=rpm
